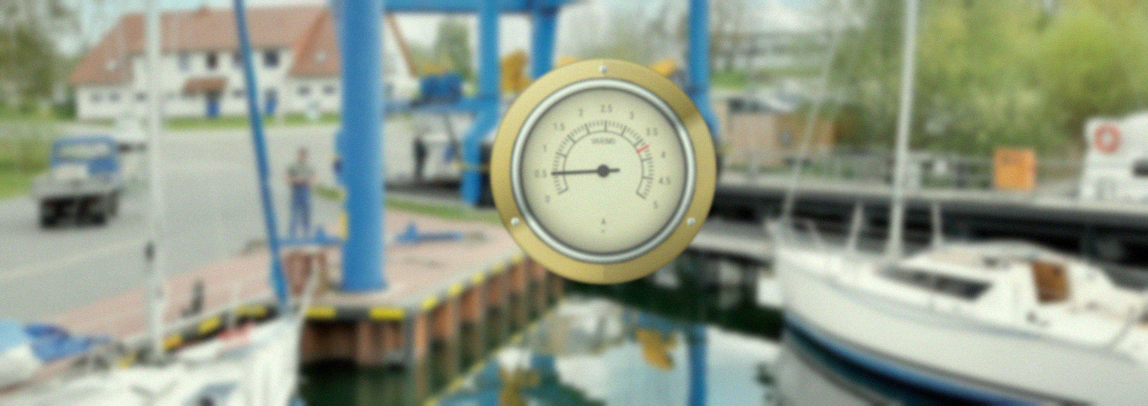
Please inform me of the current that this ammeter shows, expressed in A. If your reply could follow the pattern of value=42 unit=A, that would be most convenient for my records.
value=0.5 unit=A
